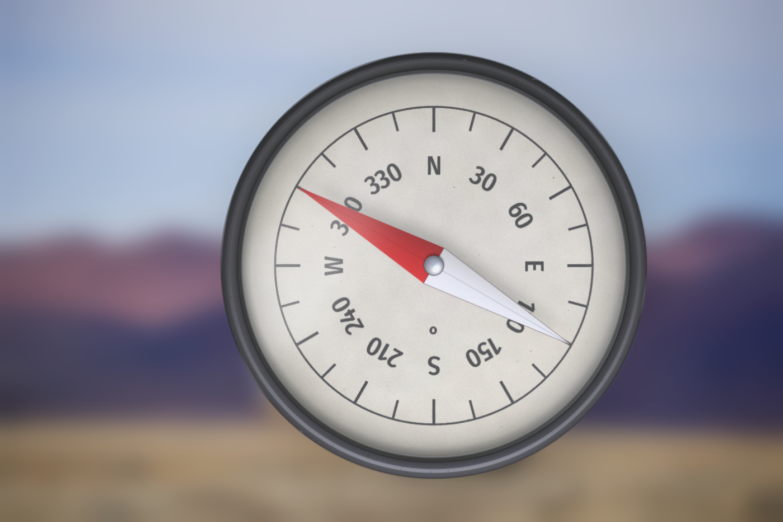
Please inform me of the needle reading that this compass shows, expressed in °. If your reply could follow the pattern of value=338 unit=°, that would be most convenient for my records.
value=300 unit=°
